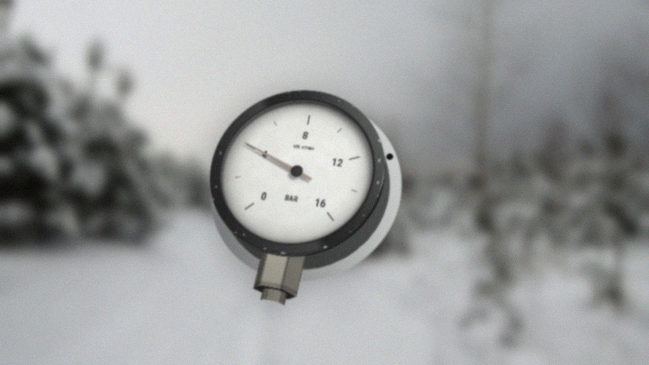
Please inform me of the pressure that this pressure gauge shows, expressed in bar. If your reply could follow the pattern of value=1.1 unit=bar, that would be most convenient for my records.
value=4 unit=bar
